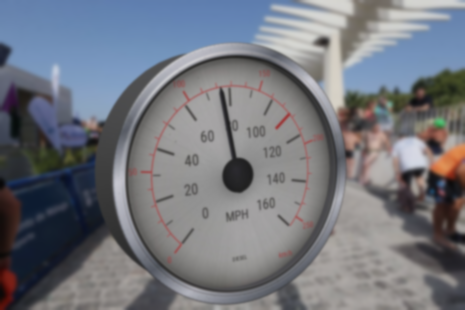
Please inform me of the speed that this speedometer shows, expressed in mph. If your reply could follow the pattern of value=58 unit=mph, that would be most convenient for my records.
value=75 unit=mph
